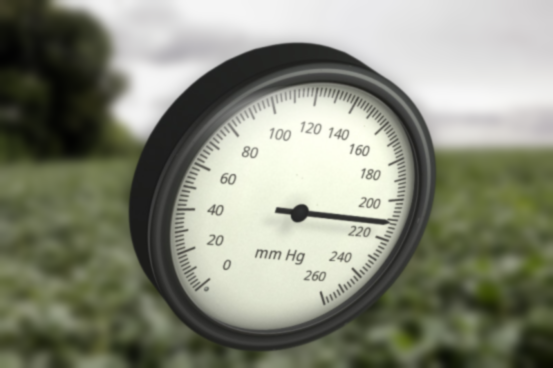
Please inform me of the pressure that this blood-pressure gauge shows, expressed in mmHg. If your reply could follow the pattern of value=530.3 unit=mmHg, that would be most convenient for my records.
value=210 unit=mmHg
